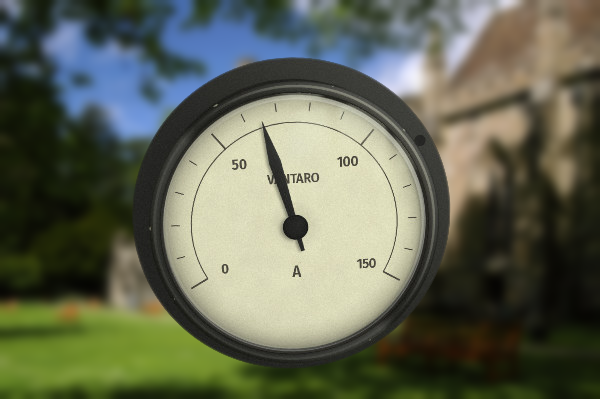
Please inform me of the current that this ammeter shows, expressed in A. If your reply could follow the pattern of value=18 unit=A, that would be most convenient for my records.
value=65 unit=A
